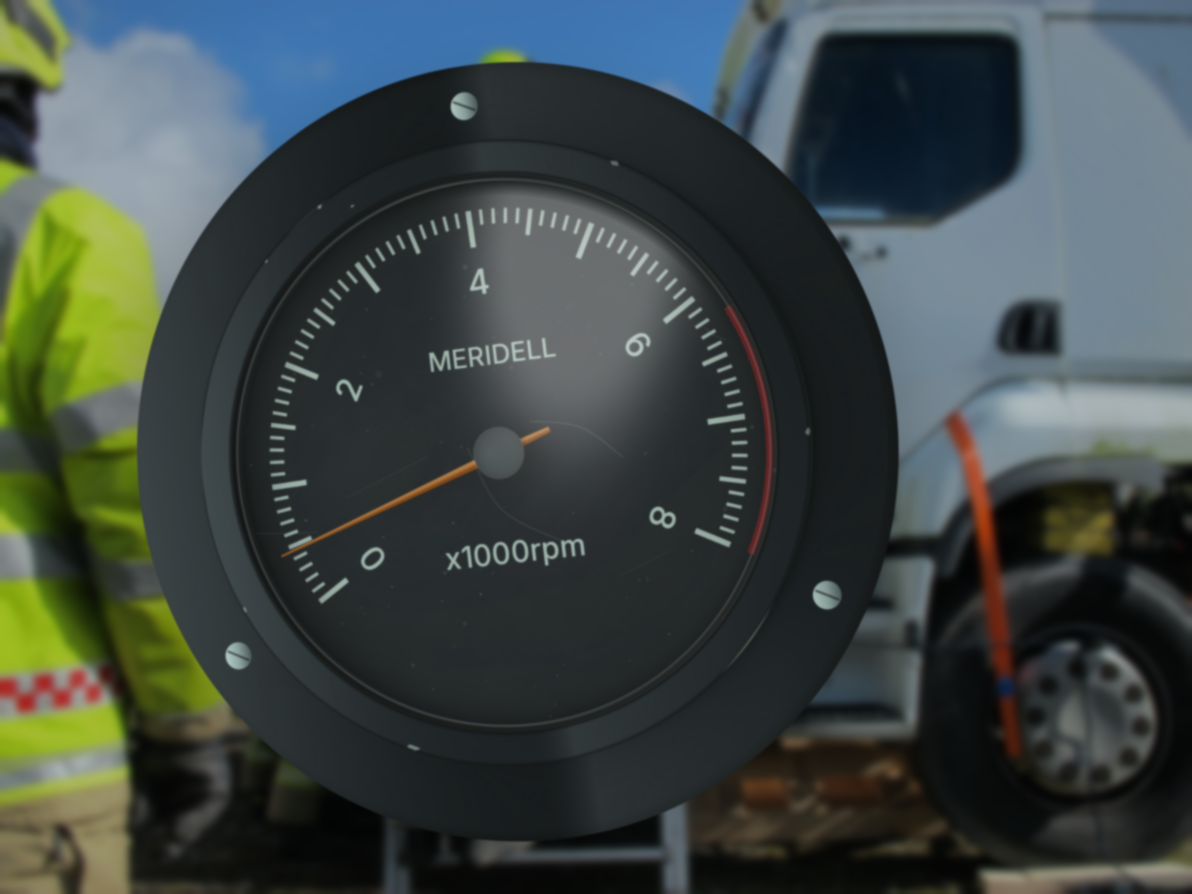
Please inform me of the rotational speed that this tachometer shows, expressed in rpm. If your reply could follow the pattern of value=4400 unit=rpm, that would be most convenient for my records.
value=450 unit=rpm
